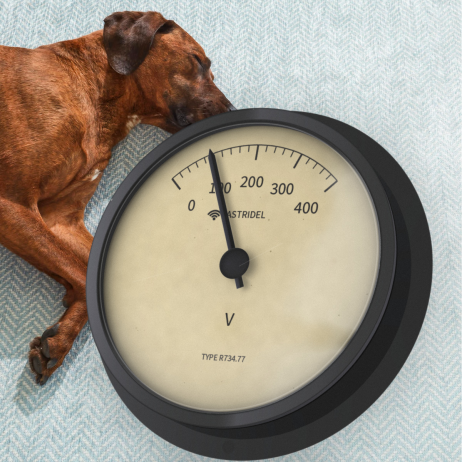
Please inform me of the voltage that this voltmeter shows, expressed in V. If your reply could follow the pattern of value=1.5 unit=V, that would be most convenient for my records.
value=100 unit=V
